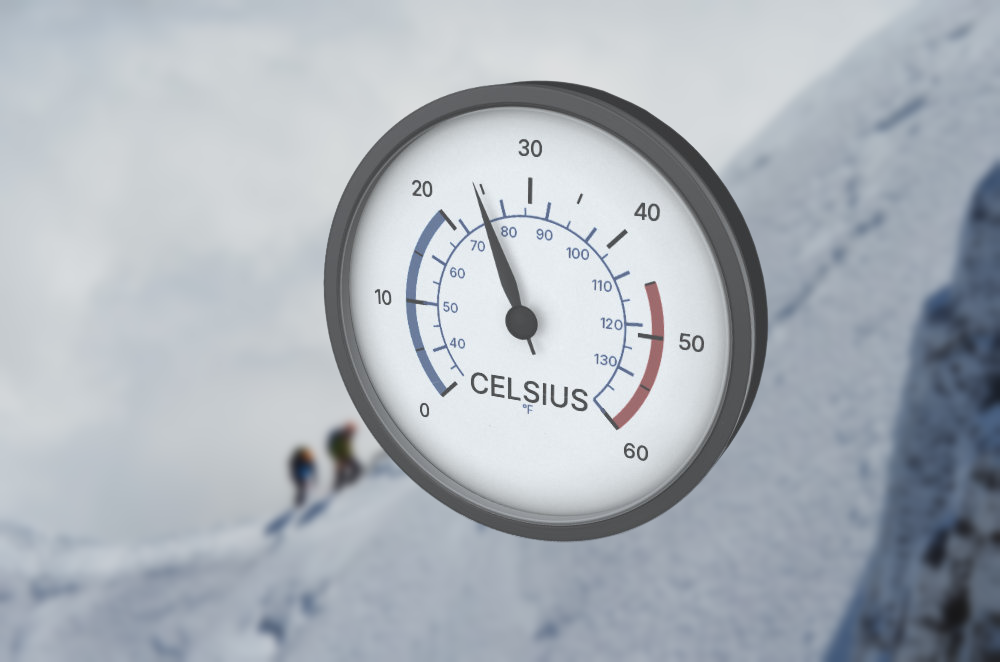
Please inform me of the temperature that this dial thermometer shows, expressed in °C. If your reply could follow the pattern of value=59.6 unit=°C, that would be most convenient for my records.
value=25 unit=°C
